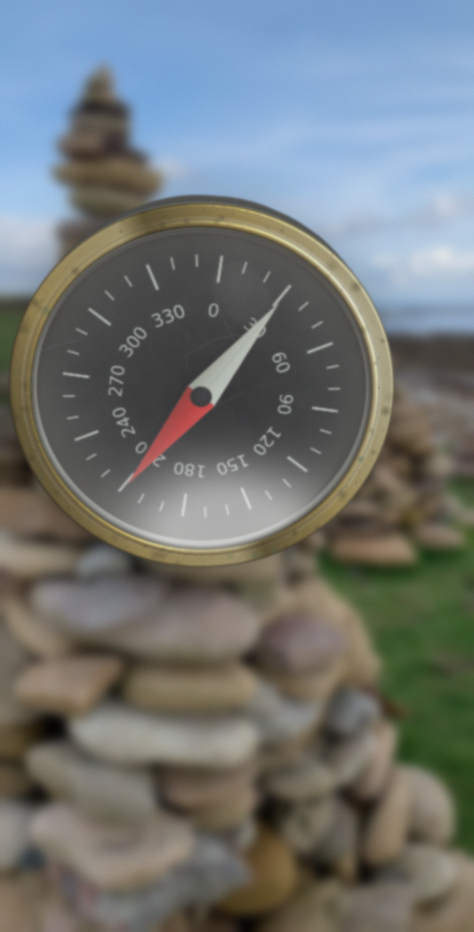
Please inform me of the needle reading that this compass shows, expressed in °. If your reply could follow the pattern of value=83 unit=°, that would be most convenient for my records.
value=210 unit=°
